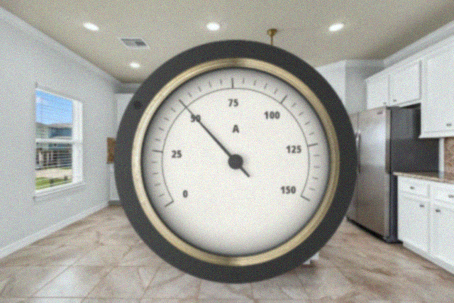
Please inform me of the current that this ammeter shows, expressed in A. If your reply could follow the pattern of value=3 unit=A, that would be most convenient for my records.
value=50 unit=A
